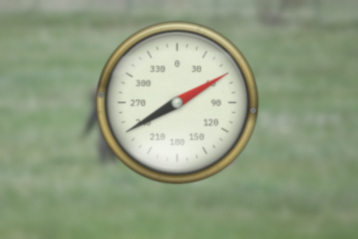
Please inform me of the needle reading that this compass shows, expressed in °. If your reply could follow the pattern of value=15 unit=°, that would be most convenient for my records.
value=60 unit=°
